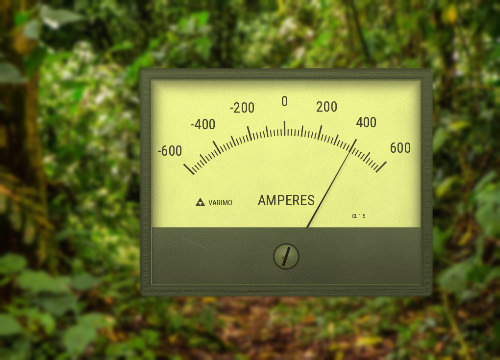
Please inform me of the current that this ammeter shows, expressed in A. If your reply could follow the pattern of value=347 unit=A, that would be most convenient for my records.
value=400 unit=A
